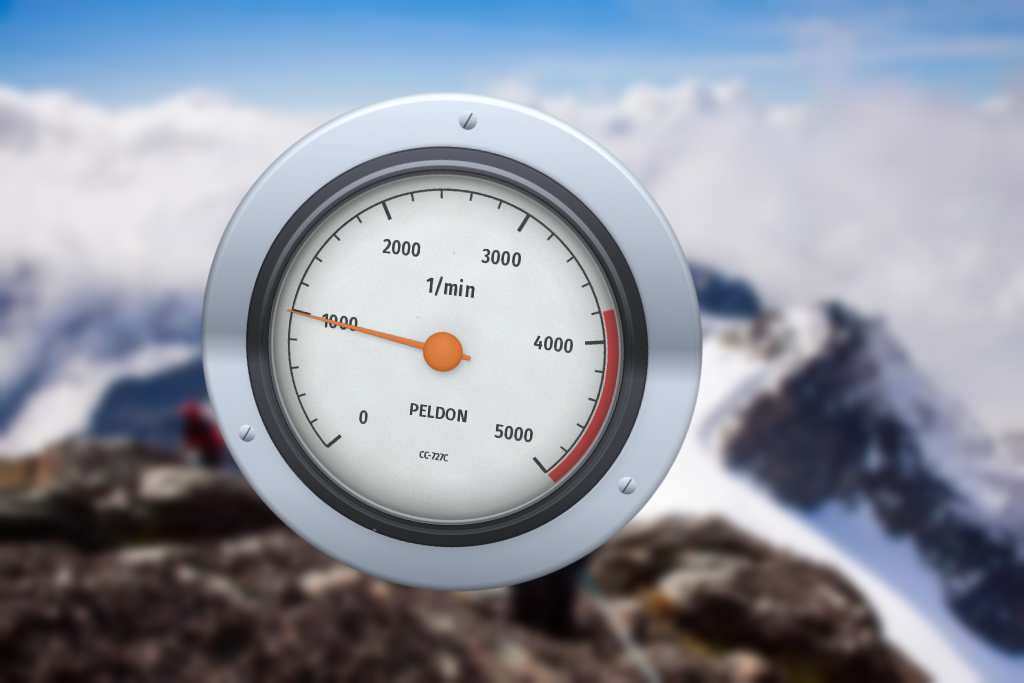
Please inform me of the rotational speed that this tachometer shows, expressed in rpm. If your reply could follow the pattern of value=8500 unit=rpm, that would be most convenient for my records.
value=1000 unit=rpm
